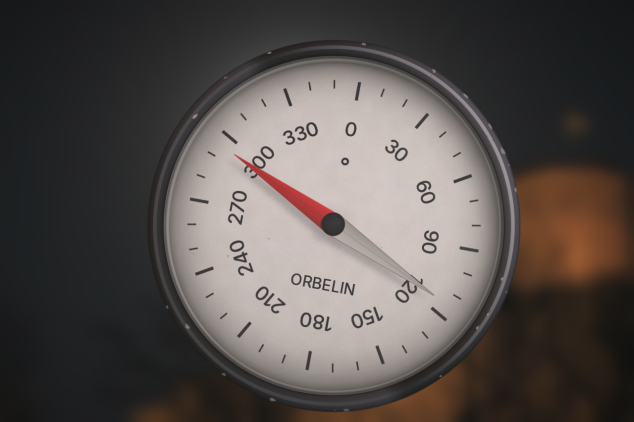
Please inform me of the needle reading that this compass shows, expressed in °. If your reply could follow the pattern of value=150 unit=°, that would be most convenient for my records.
value=295 unit=°
